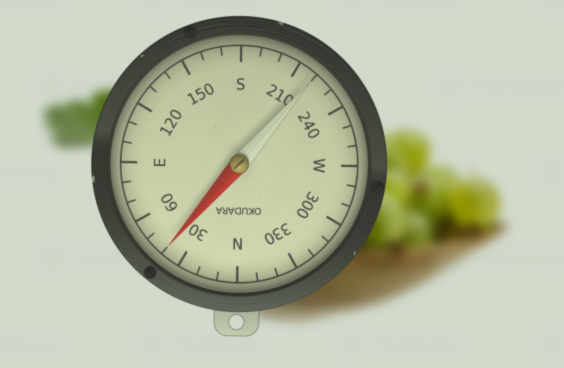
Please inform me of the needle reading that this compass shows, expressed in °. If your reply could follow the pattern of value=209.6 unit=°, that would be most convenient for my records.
value=40 unit=°
